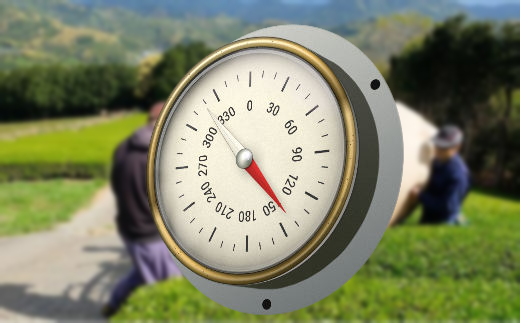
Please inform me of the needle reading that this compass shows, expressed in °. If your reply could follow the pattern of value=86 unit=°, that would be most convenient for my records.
value=140 unit=°
